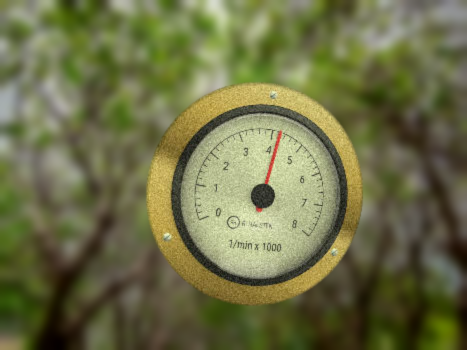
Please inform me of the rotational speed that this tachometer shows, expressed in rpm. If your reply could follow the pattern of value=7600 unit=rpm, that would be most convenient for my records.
value=4200 unit=rpm
